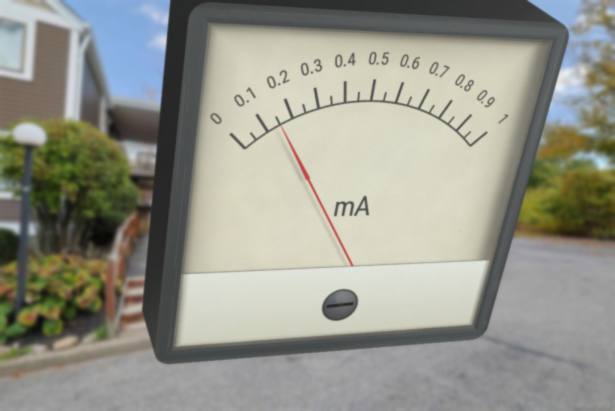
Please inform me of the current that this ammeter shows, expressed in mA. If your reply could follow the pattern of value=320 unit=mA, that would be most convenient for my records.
value=0.15 unit=mA
